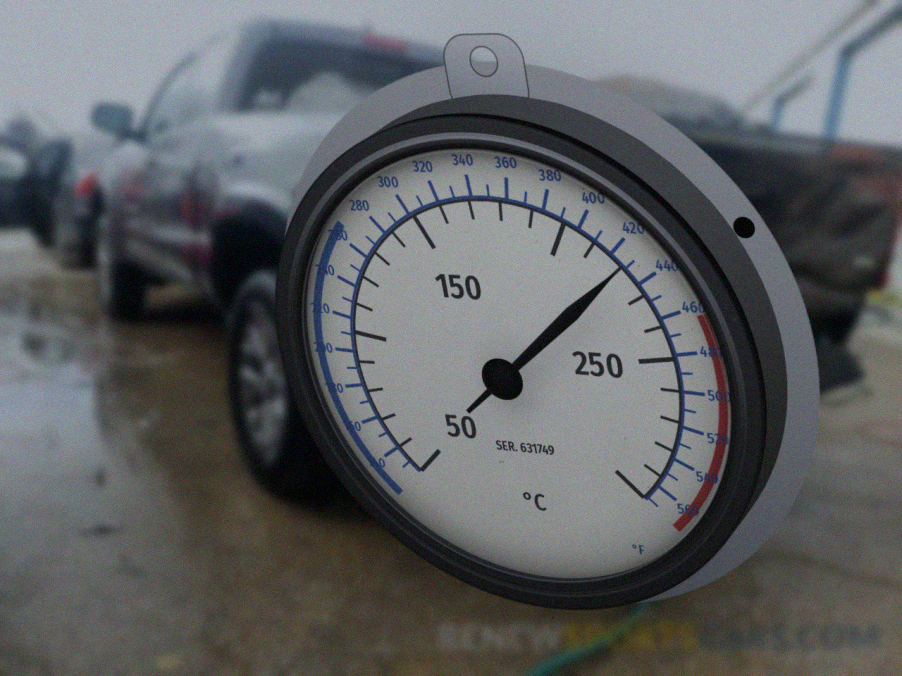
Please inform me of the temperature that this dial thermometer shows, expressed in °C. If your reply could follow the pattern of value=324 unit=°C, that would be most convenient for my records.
value=220 unit=°C
